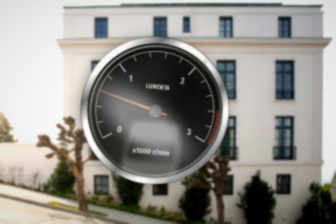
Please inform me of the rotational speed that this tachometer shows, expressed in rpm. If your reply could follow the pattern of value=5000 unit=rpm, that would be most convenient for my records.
value=600 unit=rpm
